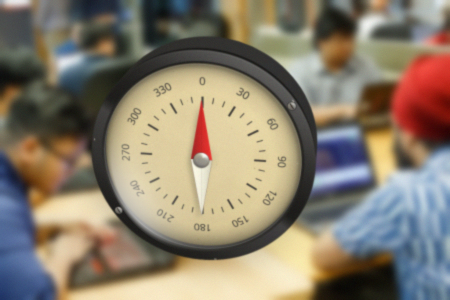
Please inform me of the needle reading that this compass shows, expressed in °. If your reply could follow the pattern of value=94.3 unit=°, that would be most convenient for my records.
value=0 unit=°
